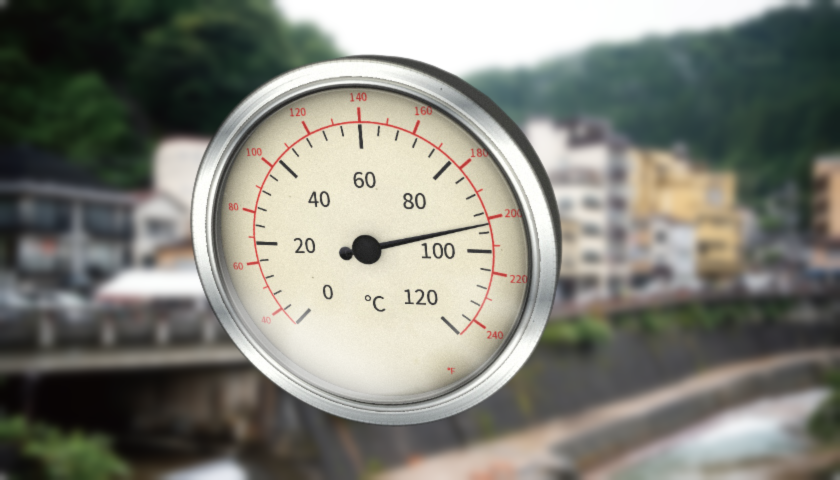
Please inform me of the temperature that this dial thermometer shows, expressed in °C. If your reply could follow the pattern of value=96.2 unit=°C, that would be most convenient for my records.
value=94 unit=°C
